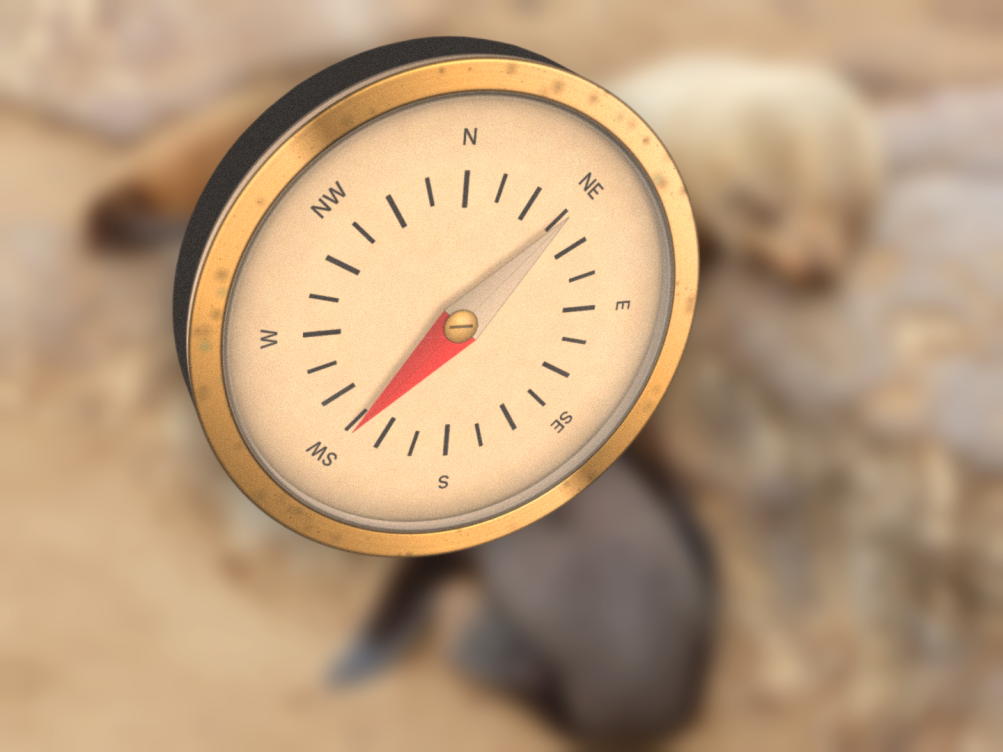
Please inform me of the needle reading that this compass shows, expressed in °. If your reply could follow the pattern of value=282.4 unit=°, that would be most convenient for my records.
value=225 unit=°
